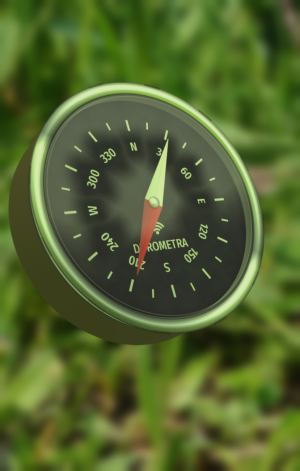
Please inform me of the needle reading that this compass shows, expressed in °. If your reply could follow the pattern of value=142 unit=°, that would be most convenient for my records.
value=210 unit=°
